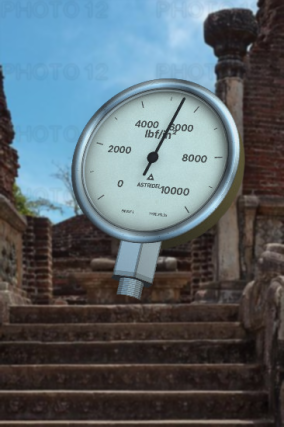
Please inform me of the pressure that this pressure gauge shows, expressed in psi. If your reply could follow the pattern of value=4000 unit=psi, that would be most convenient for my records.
value=5500 unit=psi
